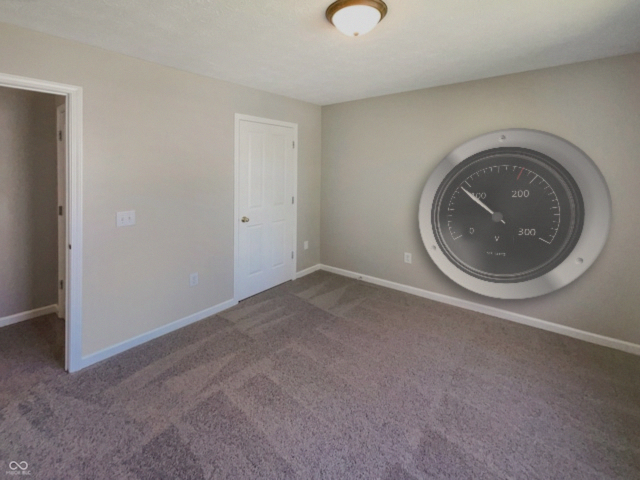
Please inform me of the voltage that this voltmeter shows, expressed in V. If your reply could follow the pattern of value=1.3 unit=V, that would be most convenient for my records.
value=90 unit=V
